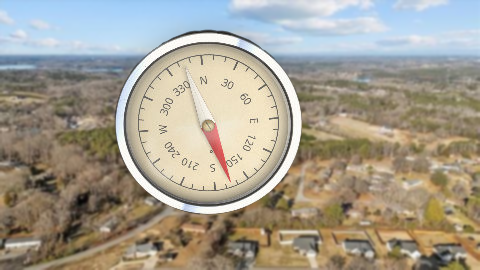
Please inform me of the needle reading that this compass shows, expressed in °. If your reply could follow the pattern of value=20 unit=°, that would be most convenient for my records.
value=165 unit=°
